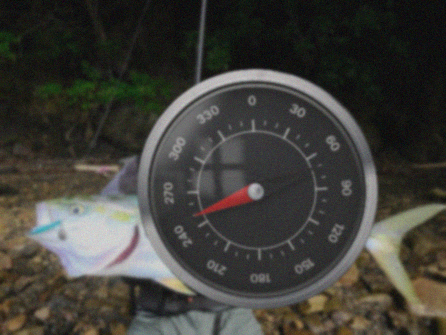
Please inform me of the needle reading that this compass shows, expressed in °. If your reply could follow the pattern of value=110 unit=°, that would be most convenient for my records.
value=250 unit=°
